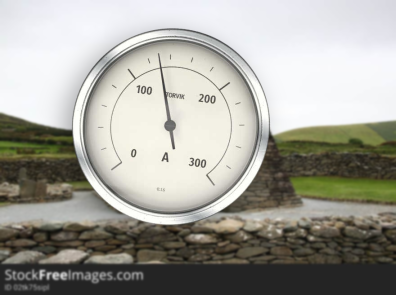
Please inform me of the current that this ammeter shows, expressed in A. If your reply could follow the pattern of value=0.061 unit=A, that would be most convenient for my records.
value=130 unit=A
